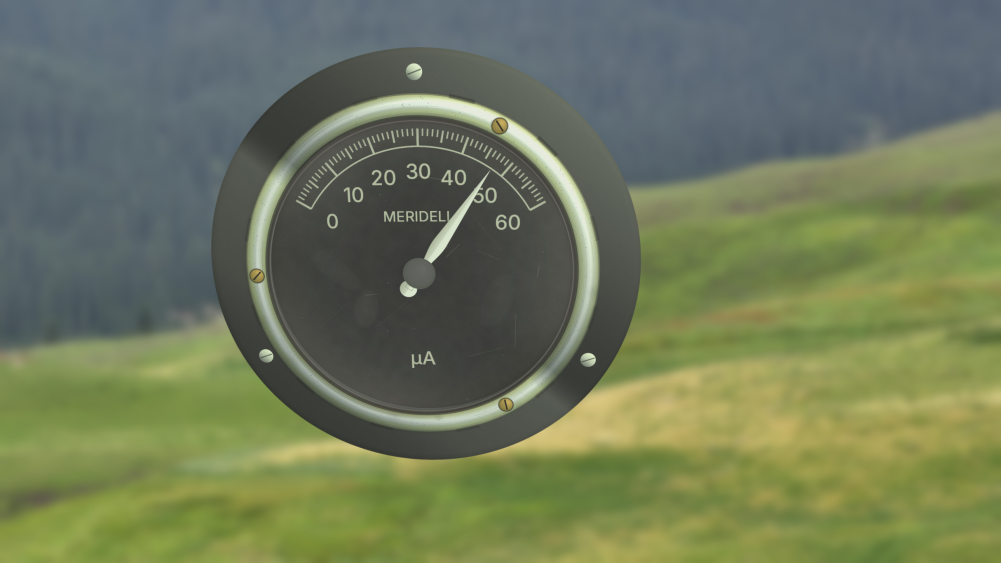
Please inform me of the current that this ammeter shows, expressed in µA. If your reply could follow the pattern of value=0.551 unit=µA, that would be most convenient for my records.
value=47 unit=µA
